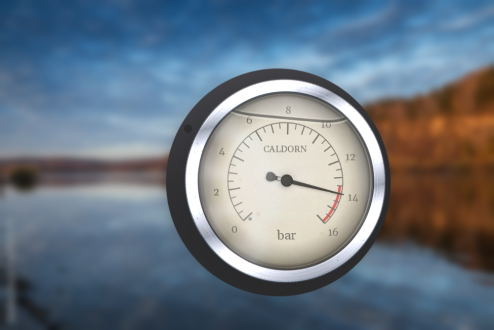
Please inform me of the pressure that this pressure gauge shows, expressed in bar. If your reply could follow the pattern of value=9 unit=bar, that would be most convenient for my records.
value=14 unit=bar
